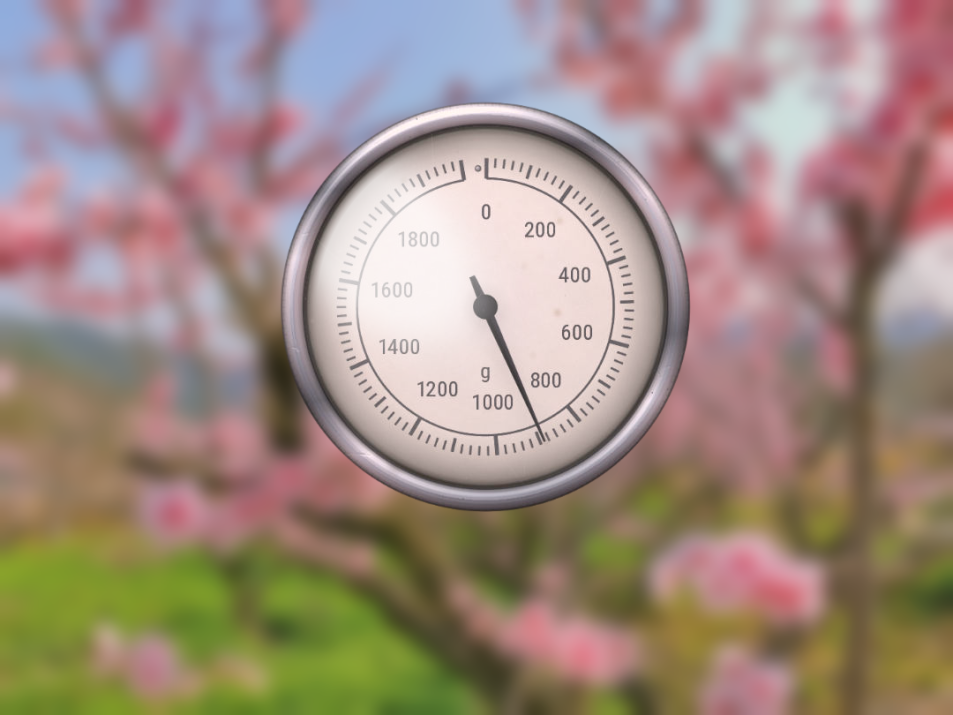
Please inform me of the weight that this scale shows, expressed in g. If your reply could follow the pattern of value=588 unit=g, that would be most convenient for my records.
value=890 unit=g
